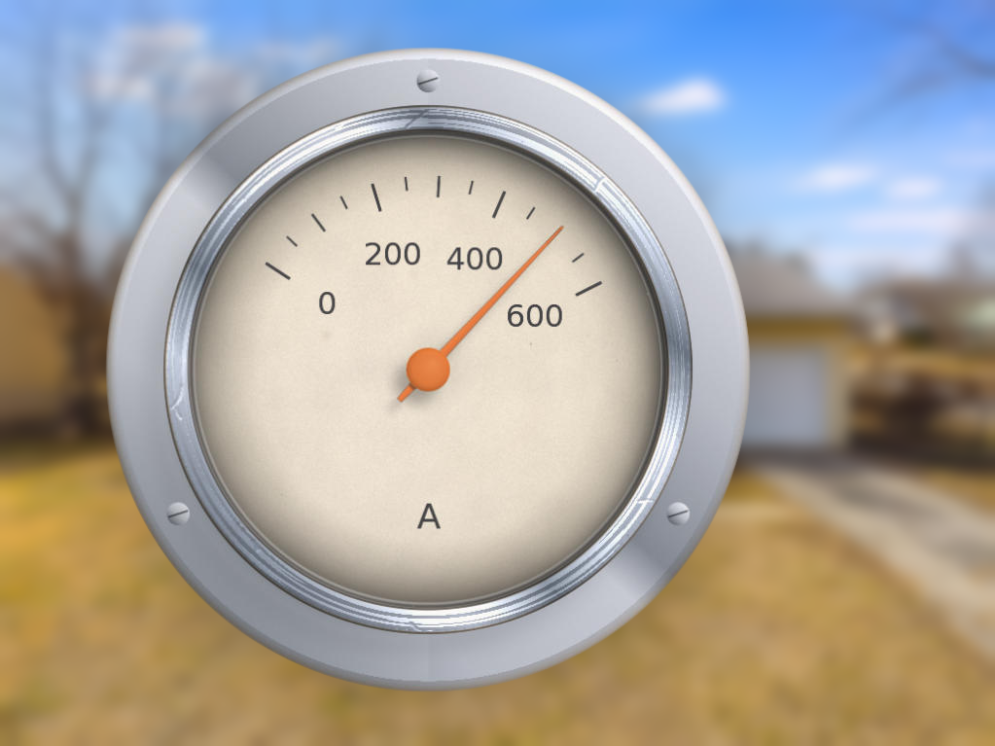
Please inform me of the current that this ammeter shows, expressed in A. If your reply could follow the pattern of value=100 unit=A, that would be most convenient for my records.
value=500 unit=A
